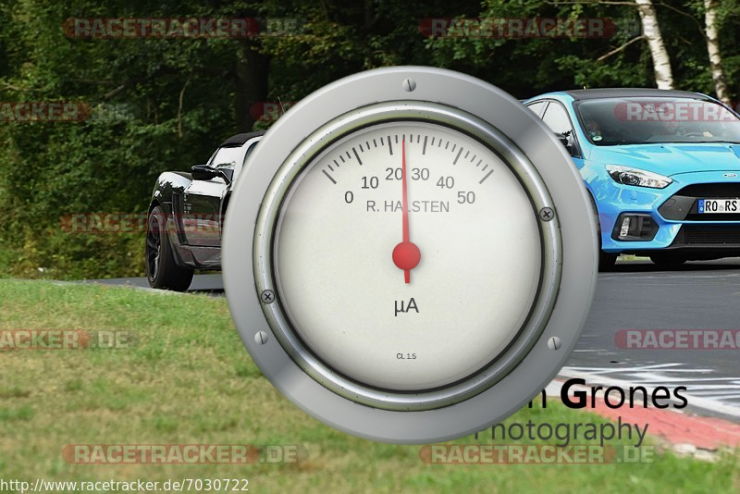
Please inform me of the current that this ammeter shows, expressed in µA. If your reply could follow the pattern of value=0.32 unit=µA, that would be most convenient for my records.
value=24 unit=µA
